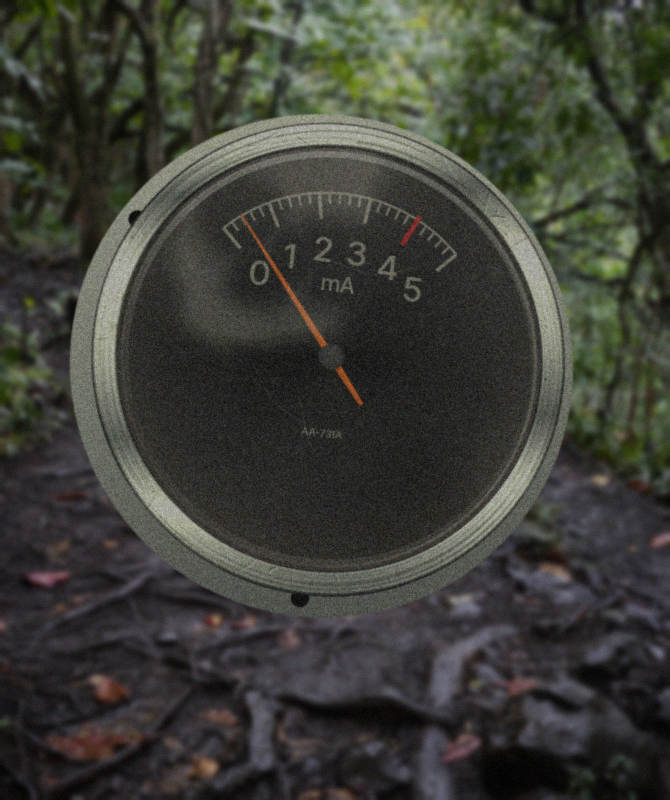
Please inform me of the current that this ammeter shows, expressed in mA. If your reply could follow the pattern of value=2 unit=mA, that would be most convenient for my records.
value=0.4 unit=mA
